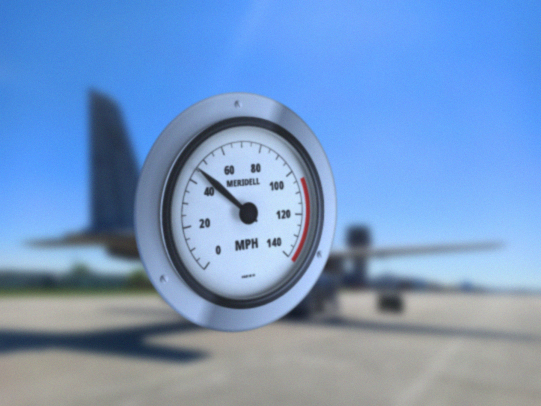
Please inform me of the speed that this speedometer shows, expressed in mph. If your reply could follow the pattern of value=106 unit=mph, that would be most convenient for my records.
value=45 unit=mph
